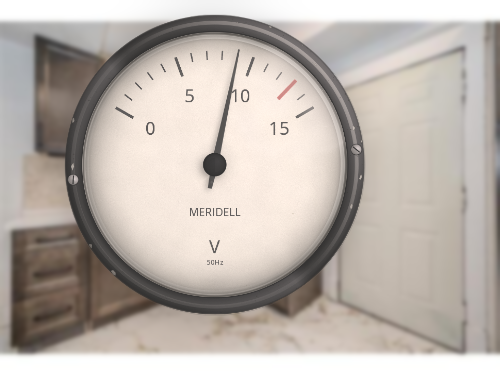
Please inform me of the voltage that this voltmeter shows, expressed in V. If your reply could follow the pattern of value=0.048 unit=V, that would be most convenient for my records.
value=9 unit=V
